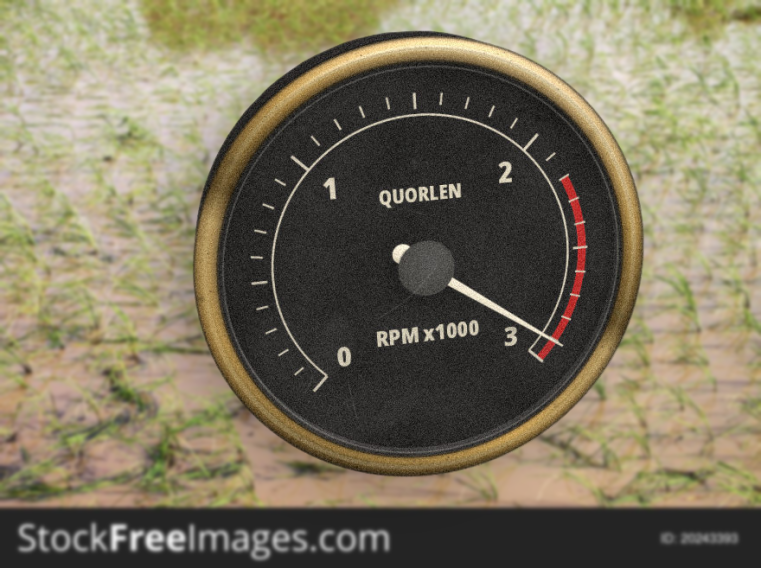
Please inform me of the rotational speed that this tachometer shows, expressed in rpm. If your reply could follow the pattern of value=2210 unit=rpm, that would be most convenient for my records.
value=2900 unit=rpm
